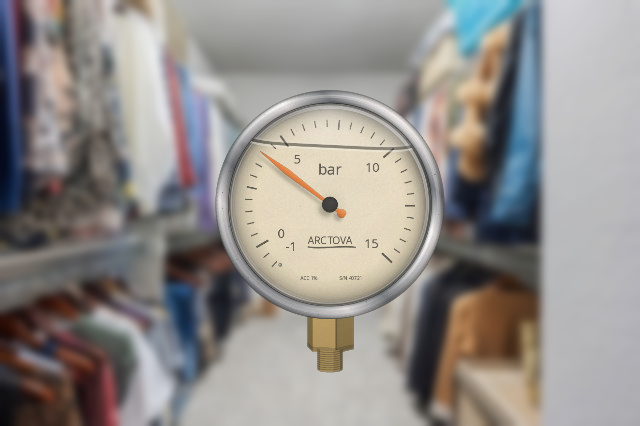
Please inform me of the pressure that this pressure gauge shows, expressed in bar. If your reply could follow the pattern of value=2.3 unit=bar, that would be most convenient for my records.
value=4 unit=bar
